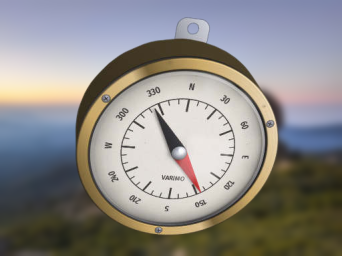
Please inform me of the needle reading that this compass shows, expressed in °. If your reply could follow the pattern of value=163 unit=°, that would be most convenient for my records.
value=145 unit=°
